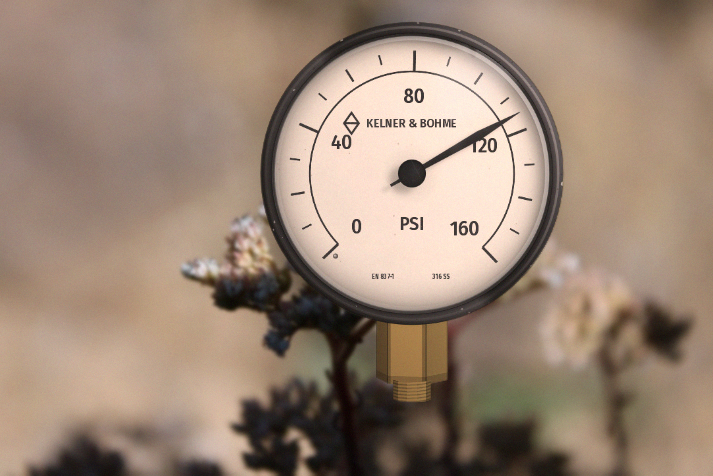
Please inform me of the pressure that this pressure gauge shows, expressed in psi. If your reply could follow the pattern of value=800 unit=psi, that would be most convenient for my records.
value=115 unit=psi
